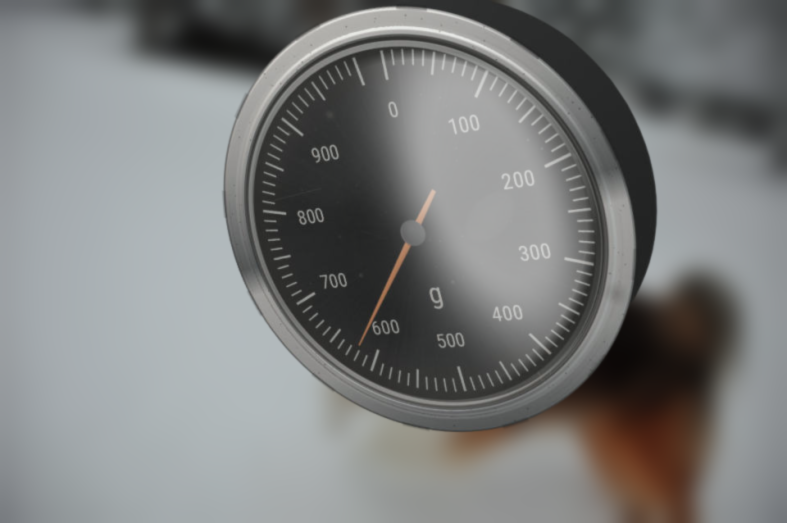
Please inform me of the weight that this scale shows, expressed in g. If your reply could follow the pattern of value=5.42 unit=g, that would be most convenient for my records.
value=620 unit=g
